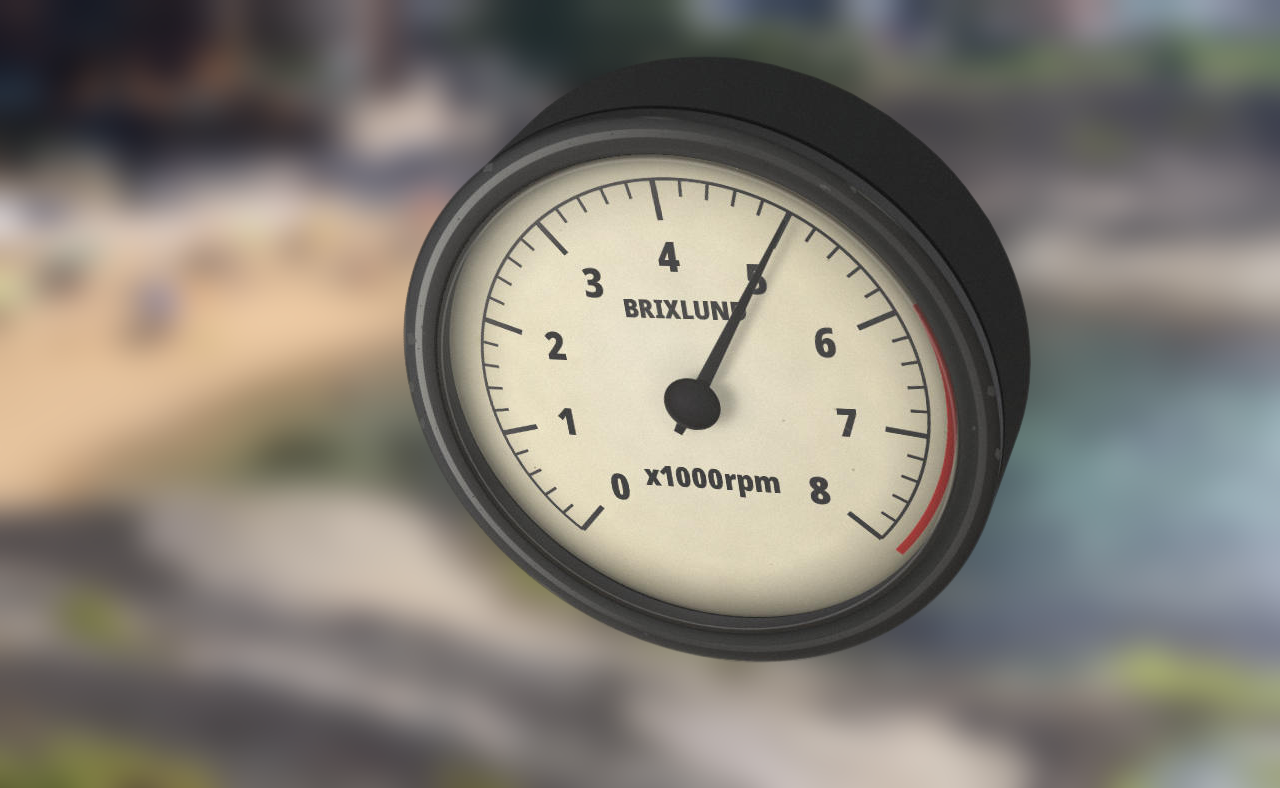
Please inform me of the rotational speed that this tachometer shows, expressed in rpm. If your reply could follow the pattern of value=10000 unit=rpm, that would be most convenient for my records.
value=5000 unit=rpm
